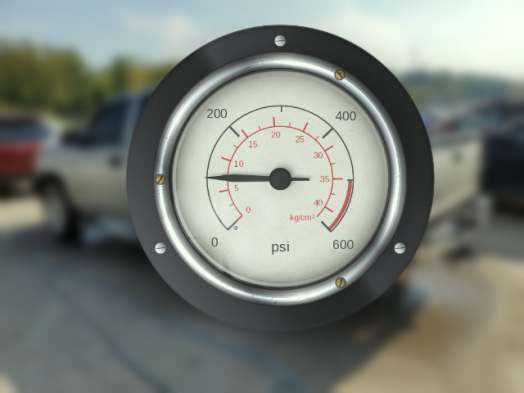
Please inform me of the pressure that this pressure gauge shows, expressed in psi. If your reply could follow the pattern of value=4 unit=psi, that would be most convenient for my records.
value=100 unit=psi
